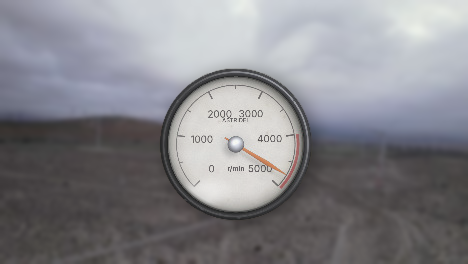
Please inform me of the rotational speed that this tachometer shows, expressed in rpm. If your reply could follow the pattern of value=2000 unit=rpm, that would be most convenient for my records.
value=4750 unit=rpm
